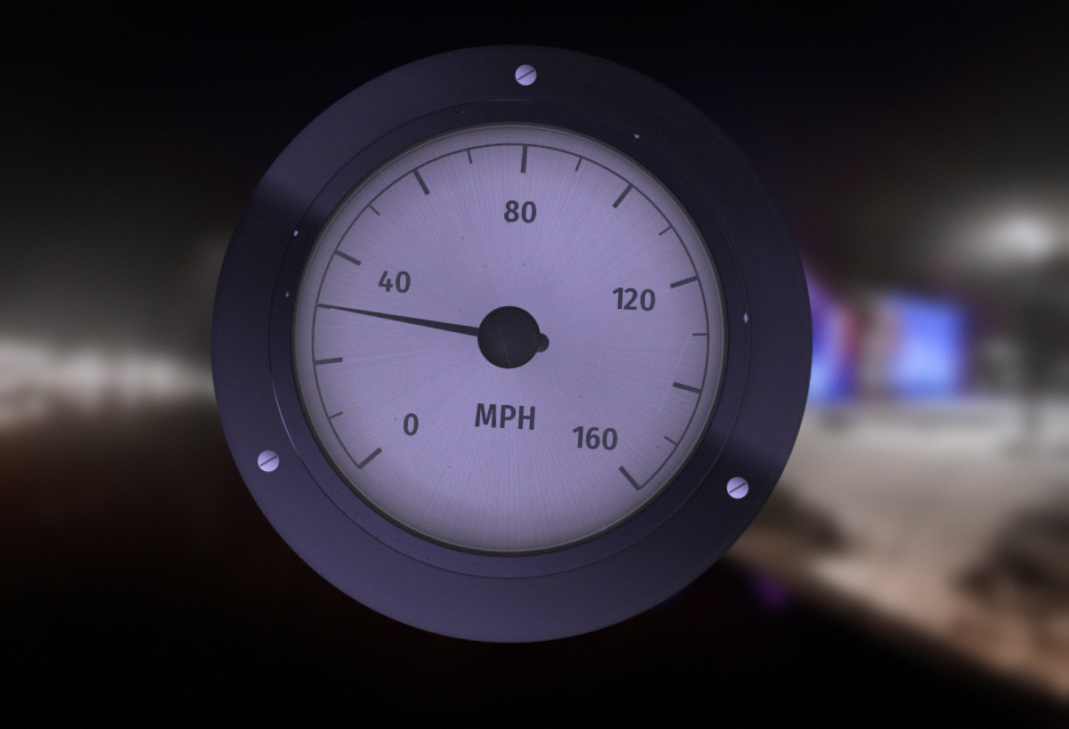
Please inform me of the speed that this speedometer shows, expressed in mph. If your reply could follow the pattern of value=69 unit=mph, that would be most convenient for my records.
value=30 unit=mph
